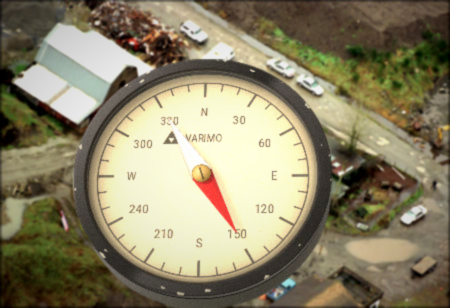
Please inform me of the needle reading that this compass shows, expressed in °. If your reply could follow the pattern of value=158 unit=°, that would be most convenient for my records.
value=150 unit=°
